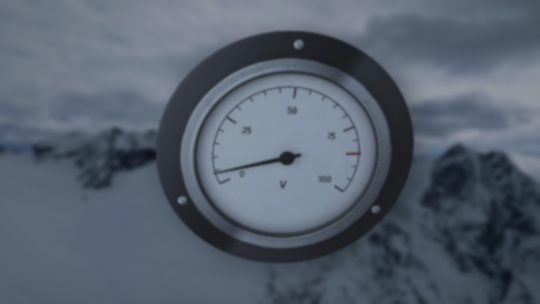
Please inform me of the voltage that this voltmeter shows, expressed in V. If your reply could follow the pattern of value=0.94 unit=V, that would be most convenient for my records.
value=5 unit=V
